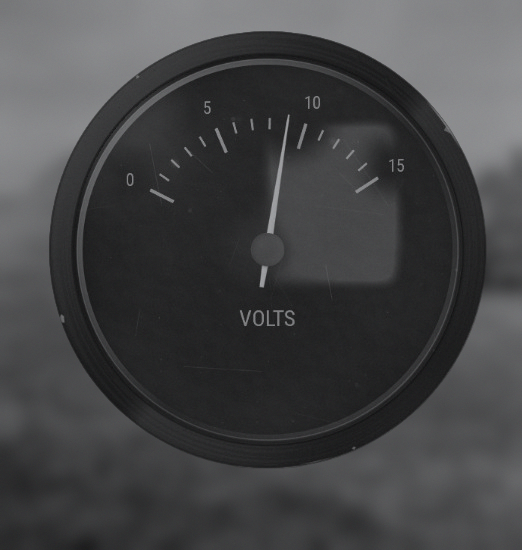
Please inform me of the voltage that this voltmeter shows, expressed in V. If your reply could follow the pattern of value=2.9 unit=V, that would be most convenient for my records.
value=9 unit=V
